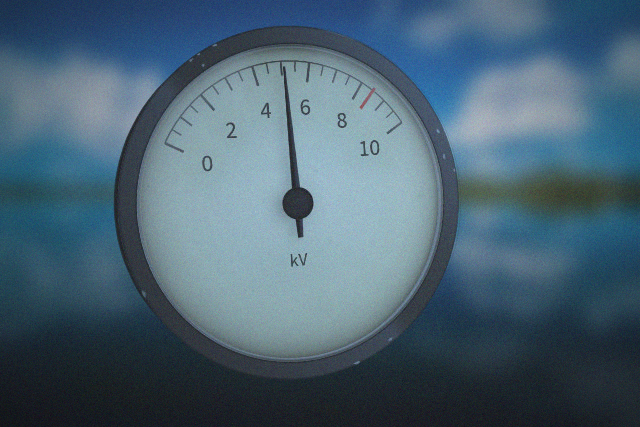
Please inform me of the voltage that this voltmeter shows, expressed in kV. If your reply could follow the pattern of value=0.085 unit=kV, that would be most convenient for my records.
value=5 unit=kV
